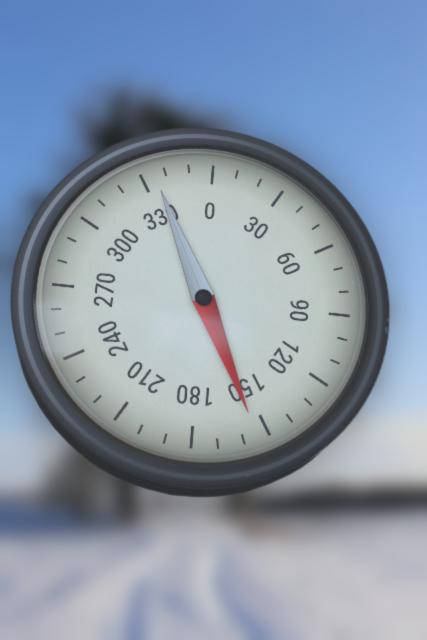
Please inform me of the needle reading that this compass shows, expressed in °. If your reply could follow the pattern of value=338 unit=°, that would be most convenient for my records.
value=155 unit=°
